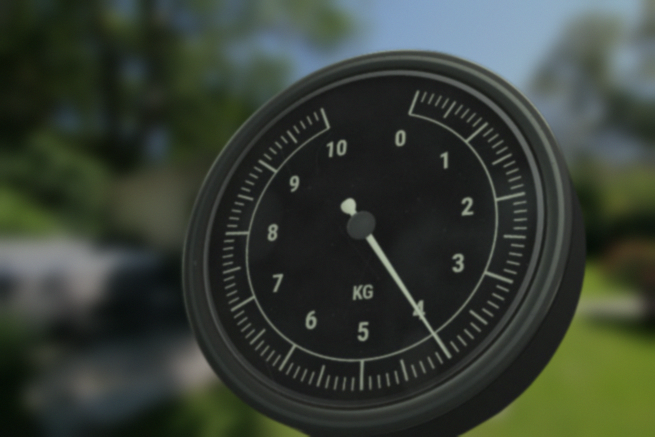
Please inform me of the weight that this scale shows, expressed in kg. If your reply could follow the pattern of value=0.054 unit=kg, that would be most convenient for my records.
value=4 unit=kg
